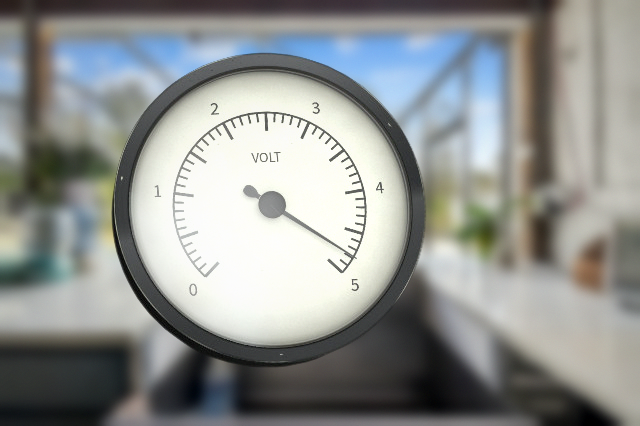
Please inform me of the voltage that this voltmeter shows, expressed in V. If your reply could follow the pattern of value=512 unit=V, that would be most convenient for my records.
value=4.8 unit=V
